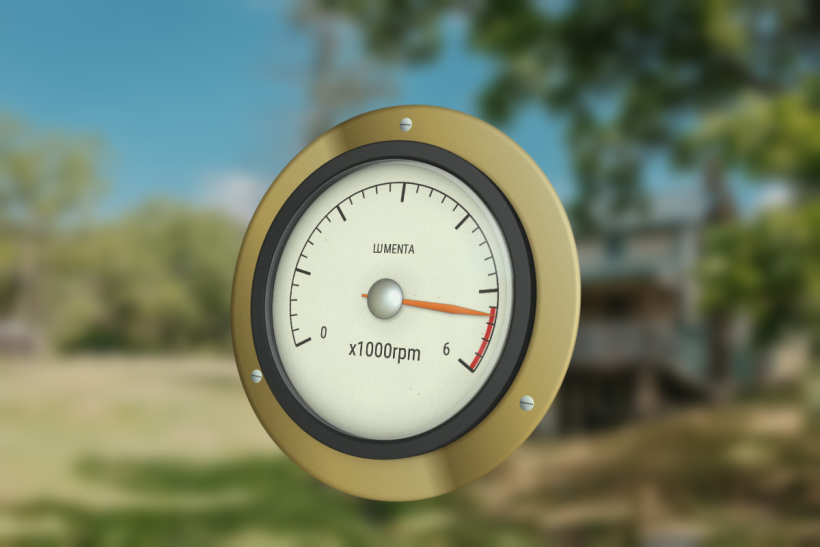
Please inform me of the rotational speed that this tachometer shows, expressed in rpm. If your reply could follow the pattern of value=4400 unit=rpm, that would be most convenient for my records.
value=5300 unit=rpm
